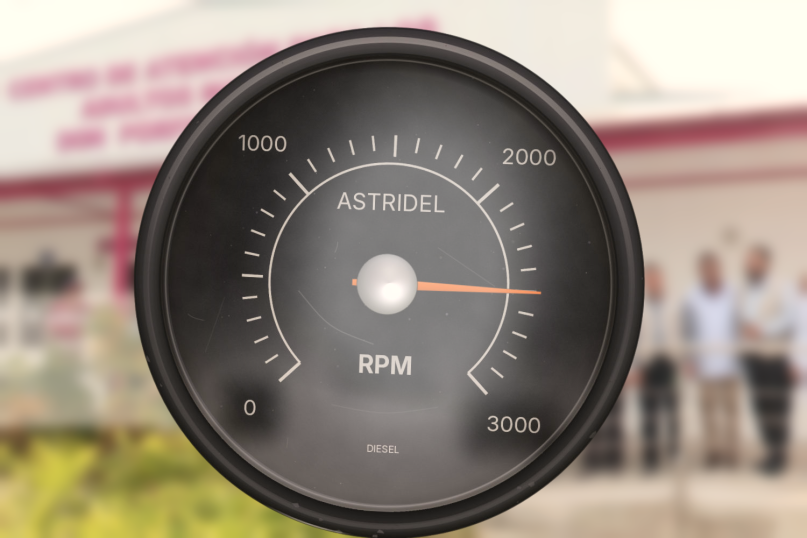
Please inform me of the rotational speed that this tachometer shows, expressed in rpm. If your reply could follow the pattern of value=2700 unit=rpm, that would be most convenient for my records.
value=2500 unit=rpm
